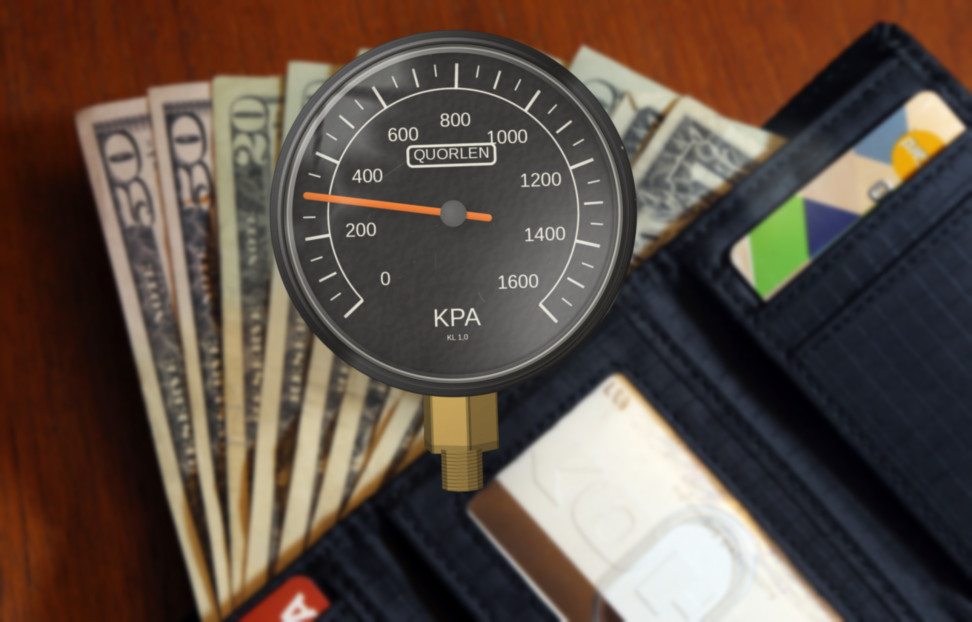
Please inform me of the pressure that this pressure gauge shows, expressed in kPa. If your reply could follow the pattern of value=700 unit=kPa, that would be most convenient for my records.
value=300 unit=kPa
